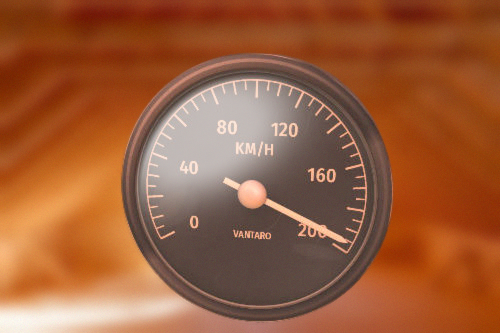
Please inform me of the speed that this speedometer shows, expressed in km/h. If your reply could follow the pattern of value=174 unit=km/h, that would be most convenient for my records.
value=195 unit=km/h
